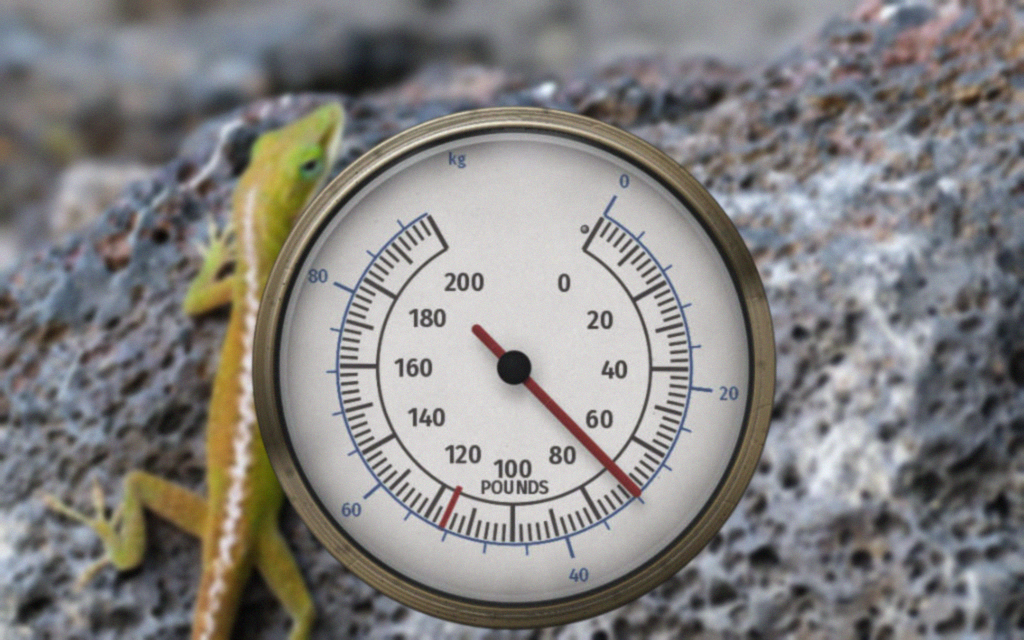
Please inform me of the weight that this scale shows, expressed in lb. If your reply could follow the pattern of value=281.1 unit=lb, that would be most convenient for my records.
value=70 unit=lb
